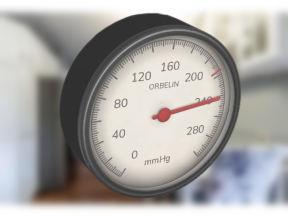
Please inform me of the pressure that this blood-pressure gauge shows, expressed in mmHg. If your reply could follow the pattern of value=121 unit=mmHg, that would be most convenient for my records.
value=240 unit=mmHg
